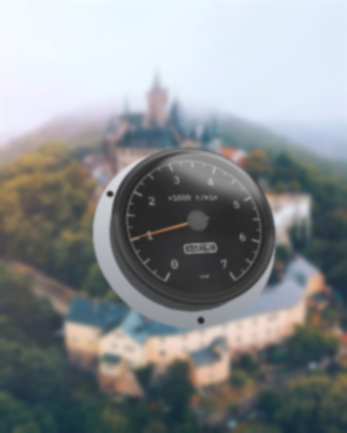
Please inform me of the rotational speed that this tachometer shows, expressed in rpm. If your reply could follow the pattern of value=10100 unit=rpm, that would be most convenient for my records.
value=1000 unit=rpm
